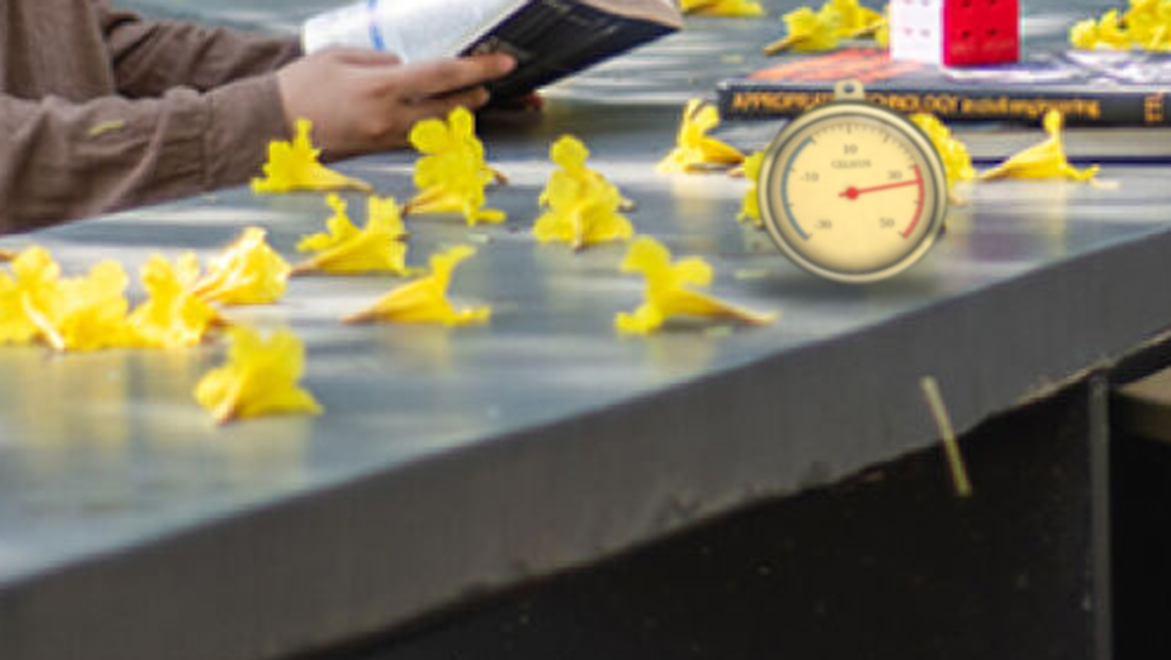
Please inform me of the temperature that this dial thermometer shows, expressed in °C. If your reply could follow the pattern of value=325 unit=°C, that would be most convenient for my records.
value=34 unit=°C
